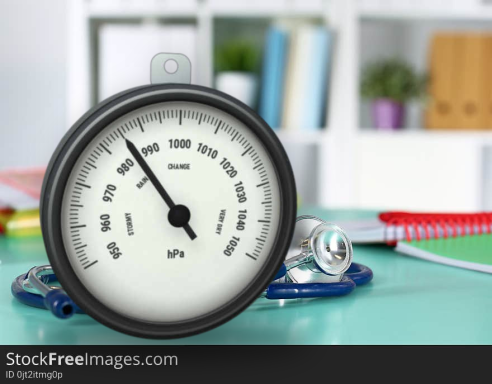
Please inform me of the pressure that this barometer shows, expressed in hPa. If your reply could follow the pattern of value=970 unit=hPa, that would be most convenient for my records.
value=985 unit=hPa
